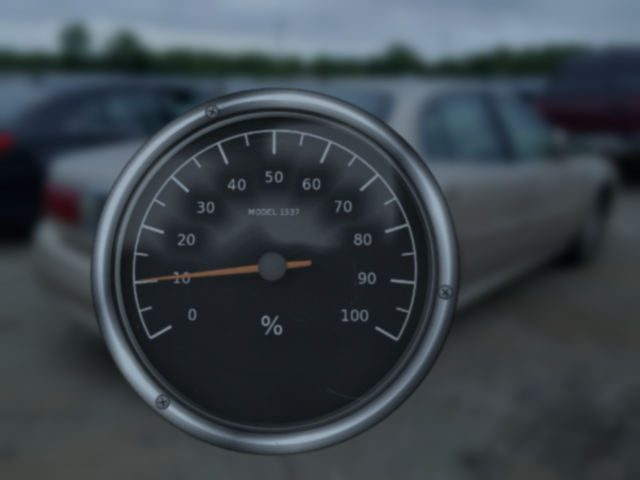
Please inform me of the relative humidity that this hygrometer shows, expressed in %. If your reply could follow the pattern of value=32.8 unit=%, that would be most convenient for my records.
value=10 unit=%
